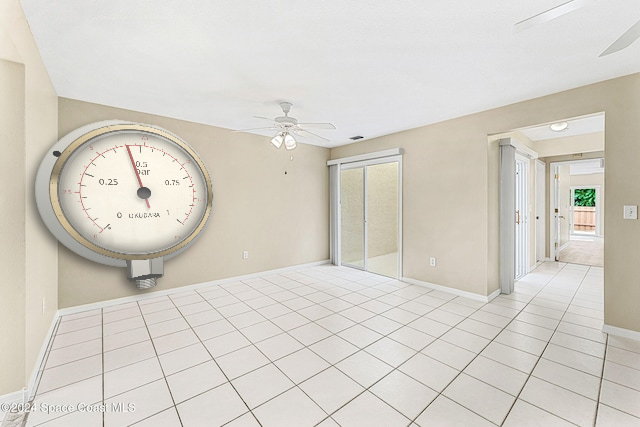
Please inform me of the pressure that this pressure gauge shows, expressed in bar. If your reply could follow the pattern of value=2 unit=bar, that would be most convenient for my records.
value=0.45 unit=bar
